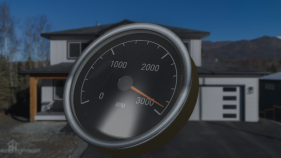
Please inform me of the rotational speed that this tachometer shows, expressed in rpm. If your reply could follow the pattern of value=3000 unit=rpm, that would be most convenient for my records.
value=2900 unit=rpm
